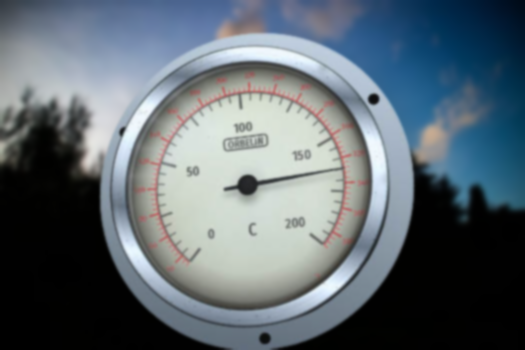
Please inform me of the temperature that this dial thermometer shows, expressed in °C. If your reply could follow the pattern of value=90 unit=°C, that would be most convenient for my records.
value=165 unit=°C
